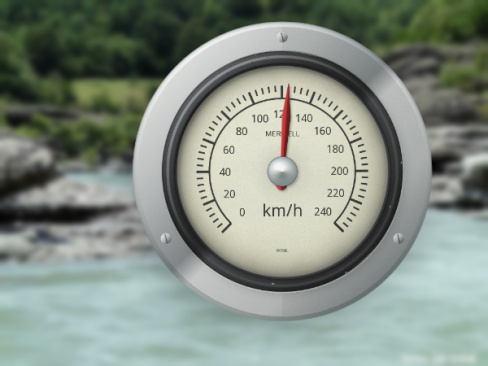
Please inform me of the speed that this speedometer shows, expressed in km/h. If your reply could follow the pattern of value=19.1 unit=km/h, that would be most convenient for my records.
value=124 unit=km/h
